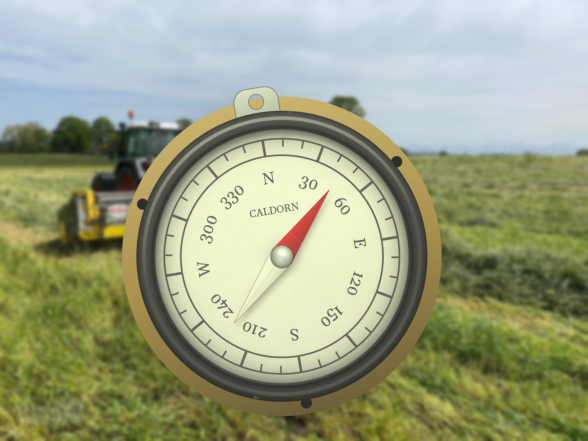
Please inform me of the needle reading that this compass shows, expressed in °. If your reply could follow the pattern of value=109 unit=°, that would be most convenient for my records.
value=45 unit=°
